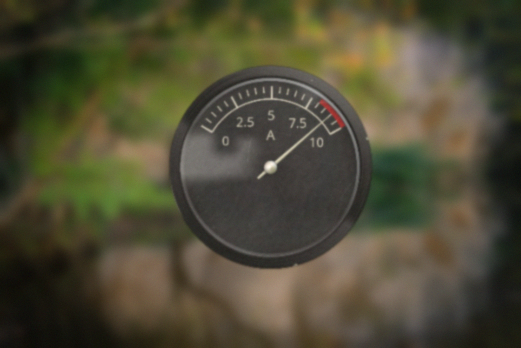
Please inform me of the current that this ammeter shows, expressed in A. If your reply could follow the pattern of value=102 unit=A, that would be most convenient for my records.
value=9 unit=A
